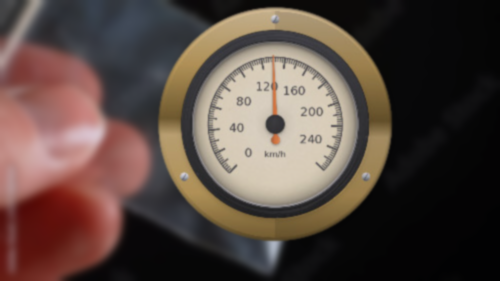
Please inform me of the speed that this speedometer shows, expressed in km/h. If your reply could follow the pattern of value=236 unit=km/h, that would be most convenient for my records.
value=130 unit=km/h
